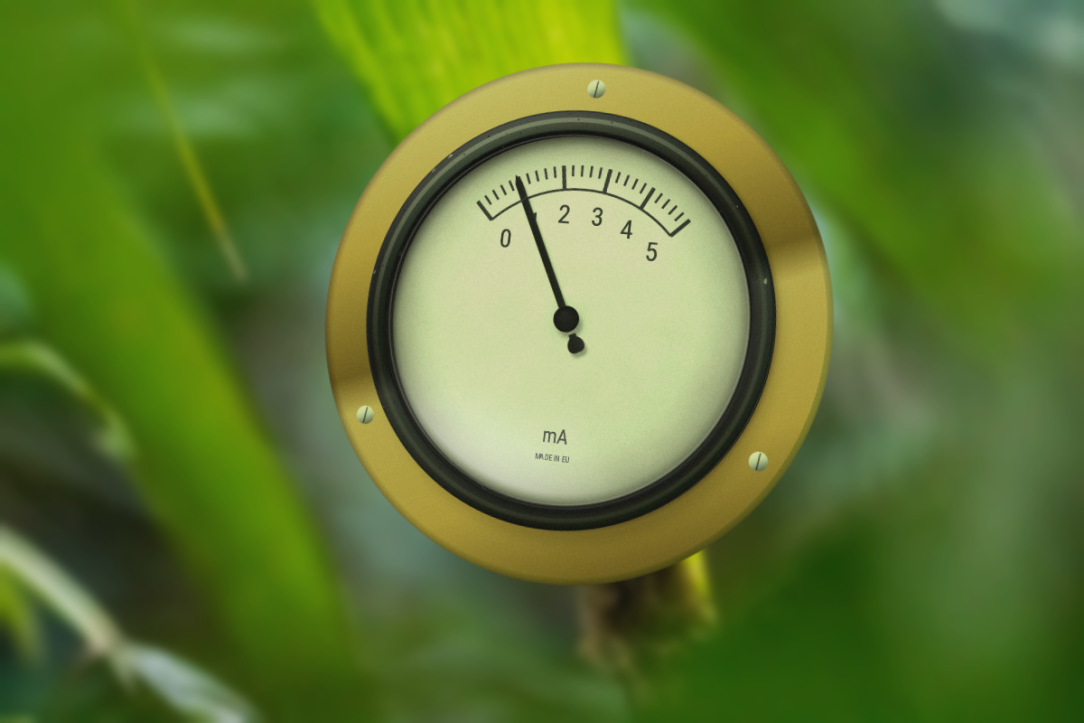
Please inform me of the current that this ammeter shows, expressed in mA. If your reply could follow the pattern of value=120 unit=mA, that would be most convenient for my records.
value=1 unit=mA
